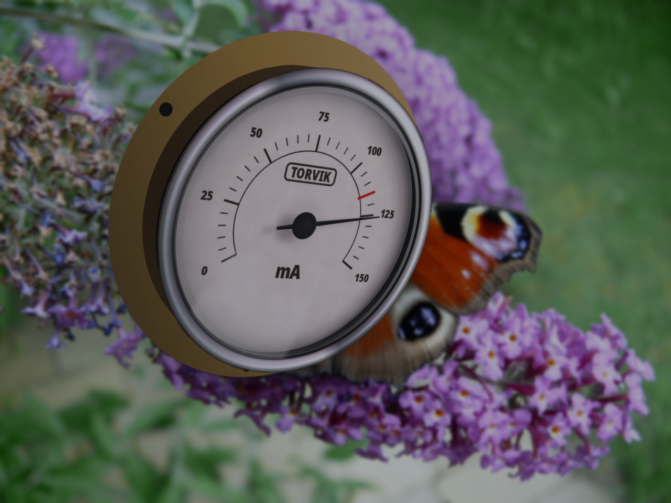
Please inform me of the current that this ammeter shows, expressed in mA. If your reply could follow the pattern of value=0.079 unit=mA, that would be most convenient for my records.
value=125 unit=mA
